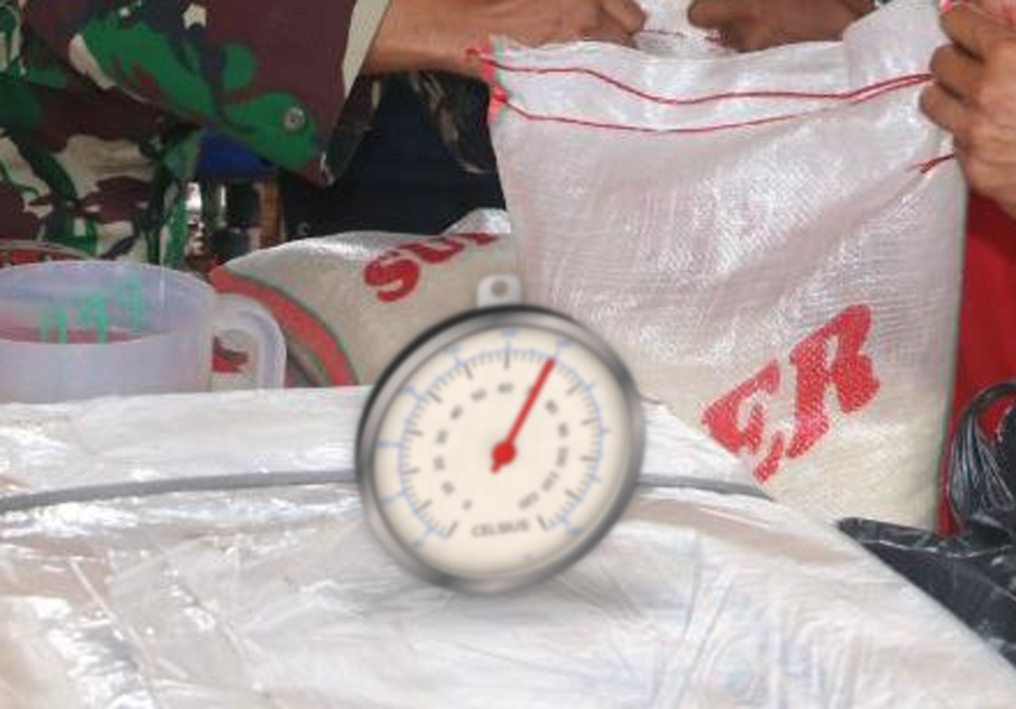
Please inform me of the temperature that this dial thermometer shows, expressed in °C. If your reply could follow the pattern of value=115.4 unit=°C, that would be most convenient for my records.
value=70 unit=°C
